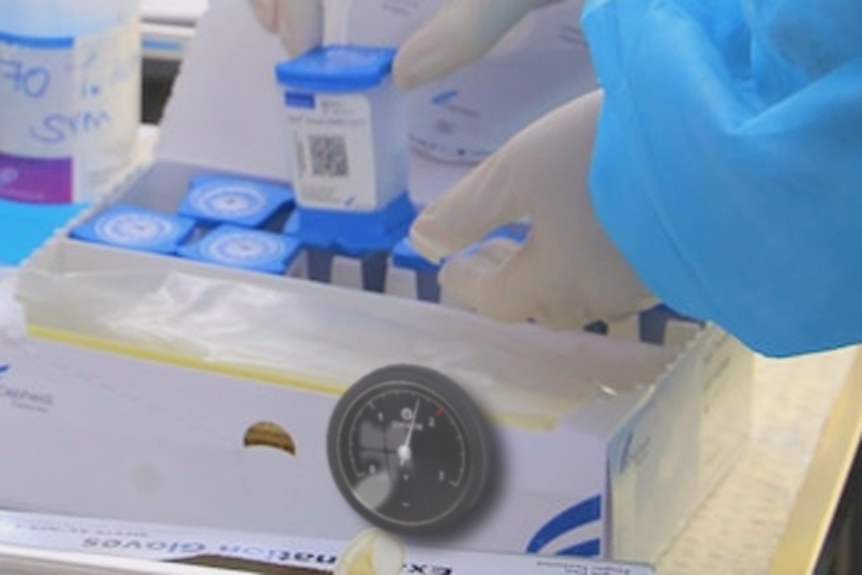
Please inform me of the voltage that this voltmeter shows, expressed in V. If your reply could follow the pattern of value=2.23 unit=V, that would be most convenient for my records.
value=1.7 unit=V
